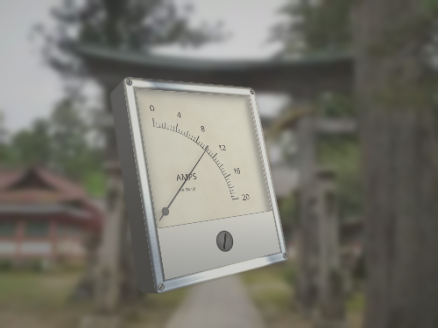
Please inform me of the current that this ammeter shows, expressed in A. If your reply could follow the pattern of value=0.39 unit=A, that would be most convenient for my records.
value=10 unit=A
